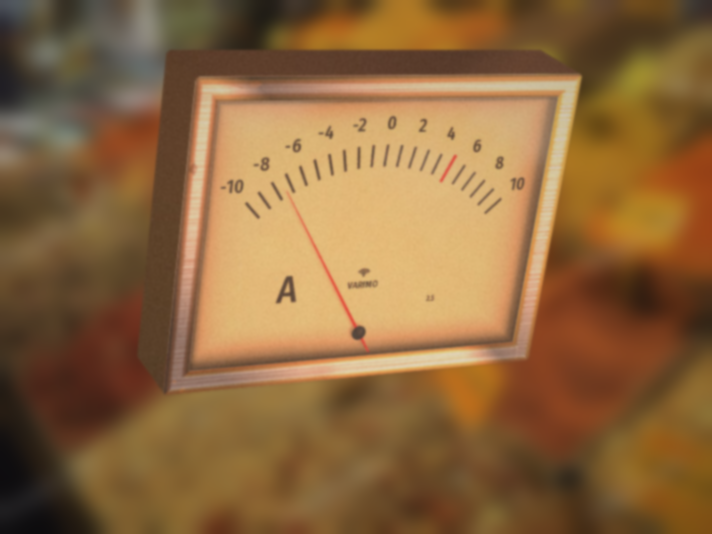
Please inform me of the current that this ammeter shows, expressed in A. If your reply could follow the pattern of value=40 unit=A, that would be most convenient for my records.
value=-7.5 unit=A
